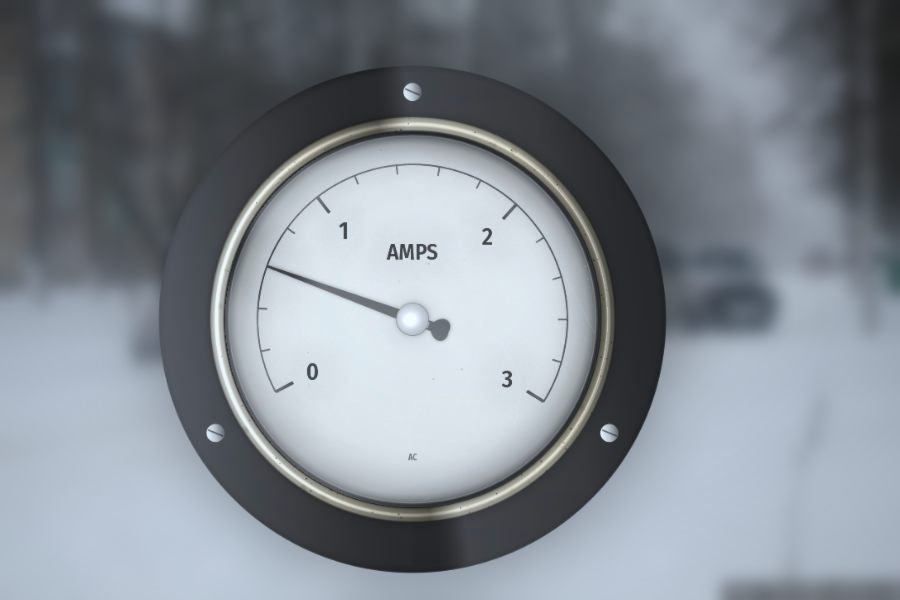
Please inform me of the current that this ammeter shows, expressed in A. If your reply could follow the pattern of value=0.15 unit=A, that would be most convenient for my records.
value=0.6 unit=A
